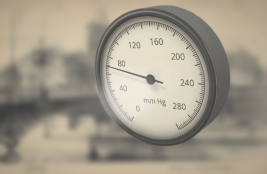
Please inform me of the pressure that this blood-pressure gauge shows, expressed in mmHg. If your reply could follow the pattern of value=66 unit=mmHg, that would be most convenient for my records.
value=70 unit=mmHg
